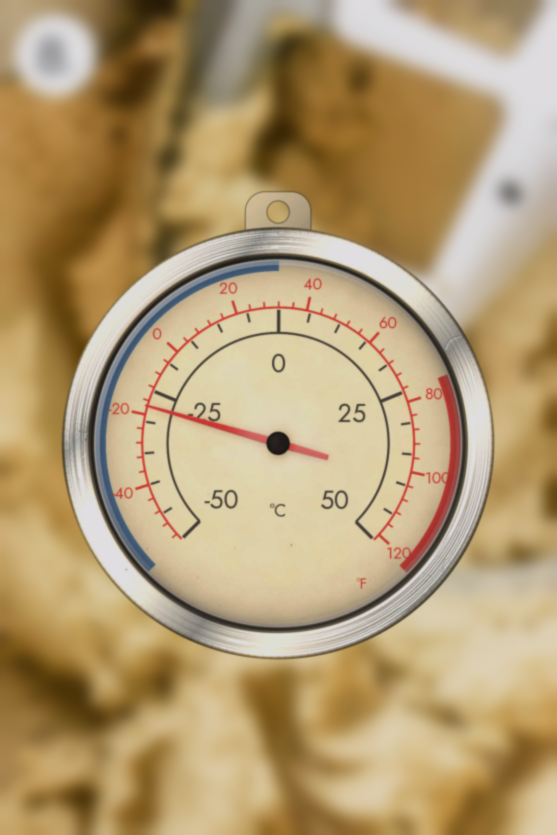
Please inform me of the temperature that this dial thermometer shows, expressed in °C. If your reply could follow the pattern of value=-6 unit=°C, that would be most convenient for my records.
value=-27.5 unit=°C
